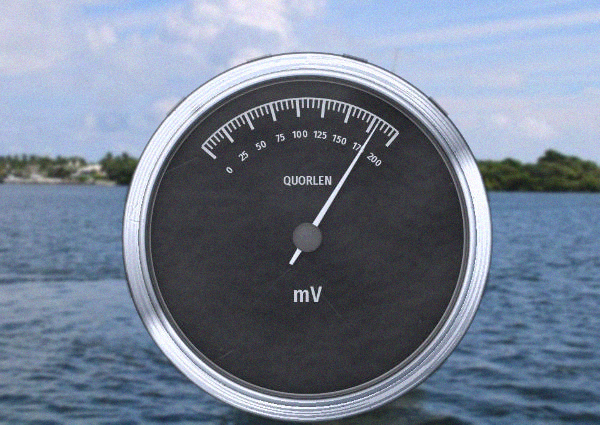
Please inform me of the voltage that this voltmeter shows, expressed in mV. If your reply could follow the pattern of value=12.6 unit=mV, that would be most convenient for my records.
value=180 unit=mV
